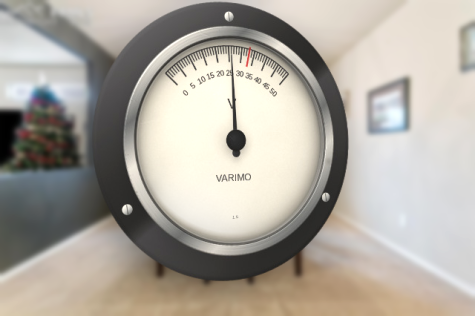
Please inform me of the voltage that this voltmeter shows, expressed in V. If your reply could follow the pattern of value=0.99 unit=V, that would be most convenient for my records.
value=25 unit=V
